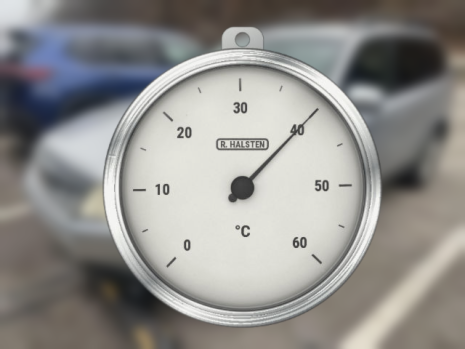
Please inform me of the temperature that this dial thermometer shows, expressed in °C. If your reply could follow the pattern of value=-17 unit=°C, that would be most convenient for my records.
value=40 unit=°C
